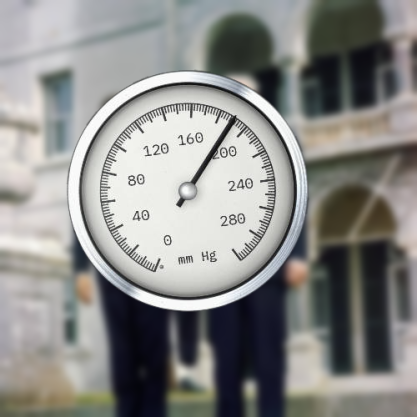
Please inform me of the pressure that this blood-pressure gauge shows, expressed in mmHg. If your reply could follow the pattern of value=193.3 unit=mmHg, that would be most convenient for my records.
value=190 unit=mmHg
